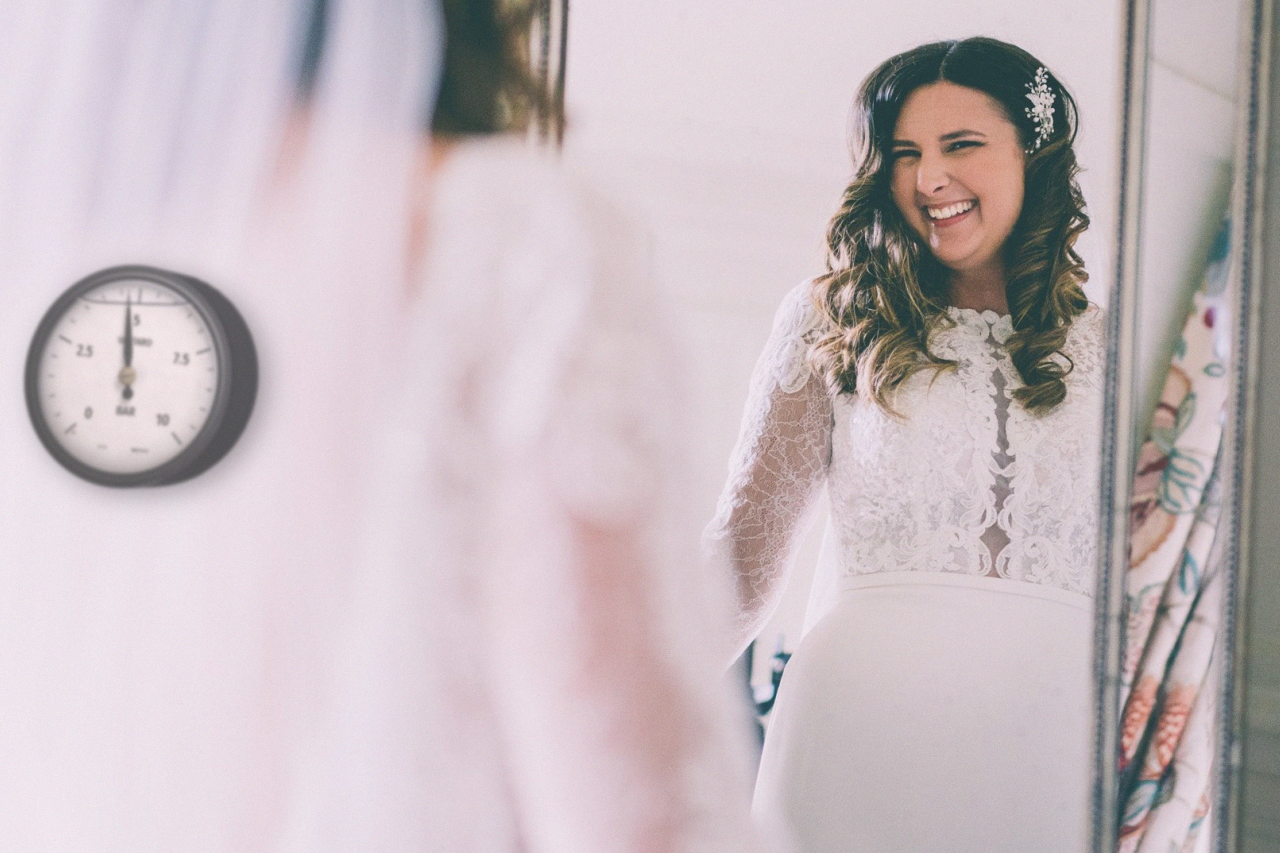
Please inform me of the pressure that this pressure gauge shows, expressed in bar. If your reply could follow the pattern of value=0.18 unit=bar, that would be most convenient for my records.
value=4.75 unit=bar
